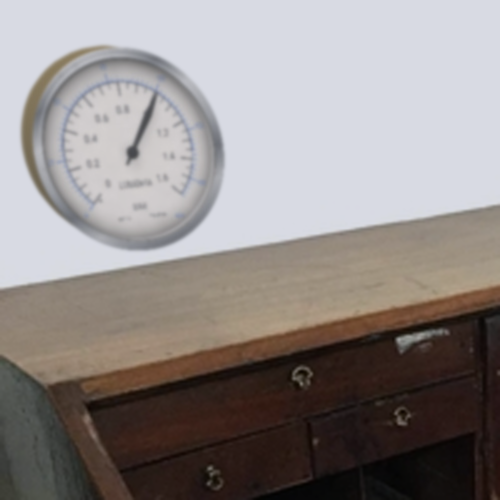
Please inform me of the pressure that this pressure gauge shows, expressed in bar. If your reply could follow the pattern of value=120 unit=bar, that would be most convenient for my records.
value=1 unit=bar
